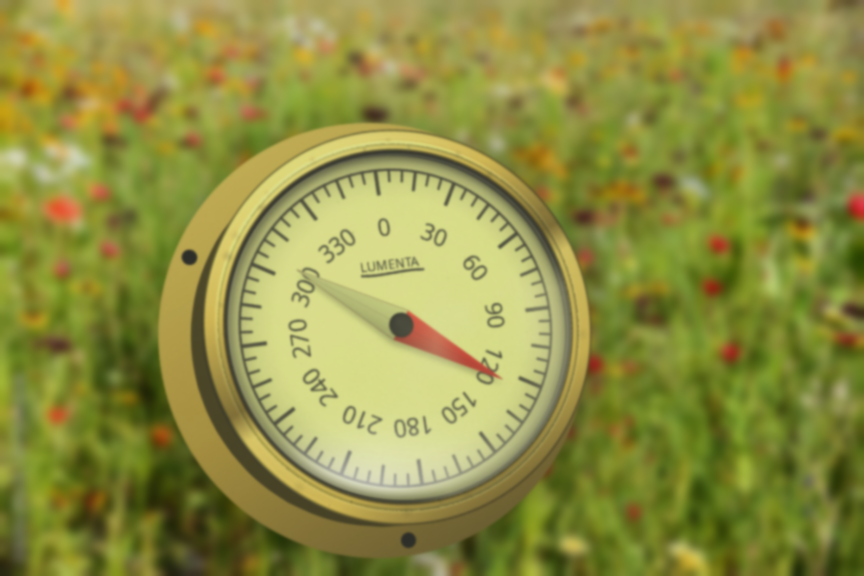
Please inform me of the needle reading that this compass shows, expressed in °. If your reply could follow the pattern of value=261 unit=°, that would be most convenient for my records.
value=125 unit=°
